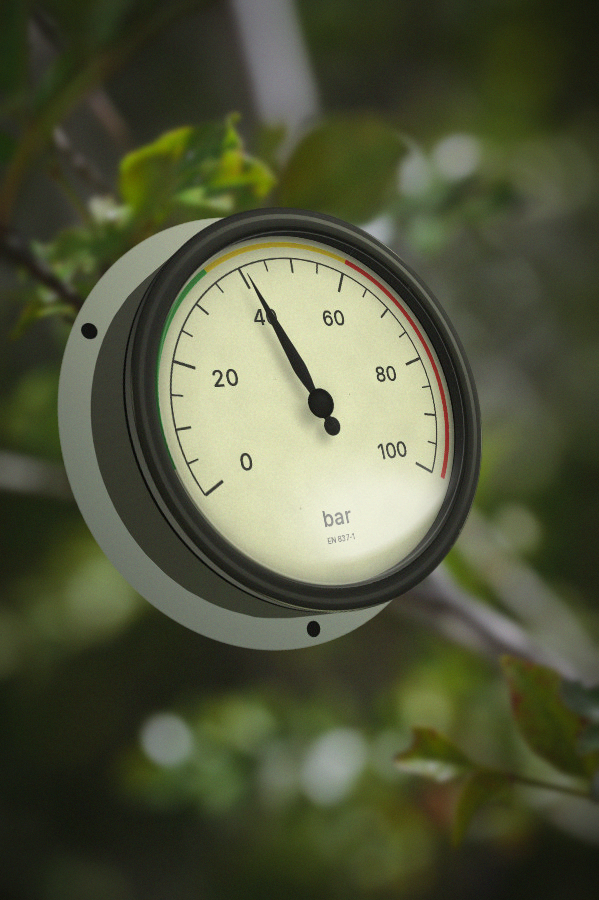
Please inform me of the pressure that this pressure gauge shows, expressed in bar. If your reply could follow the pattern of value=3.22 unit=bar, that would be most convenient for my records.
value=40 unit=bar
